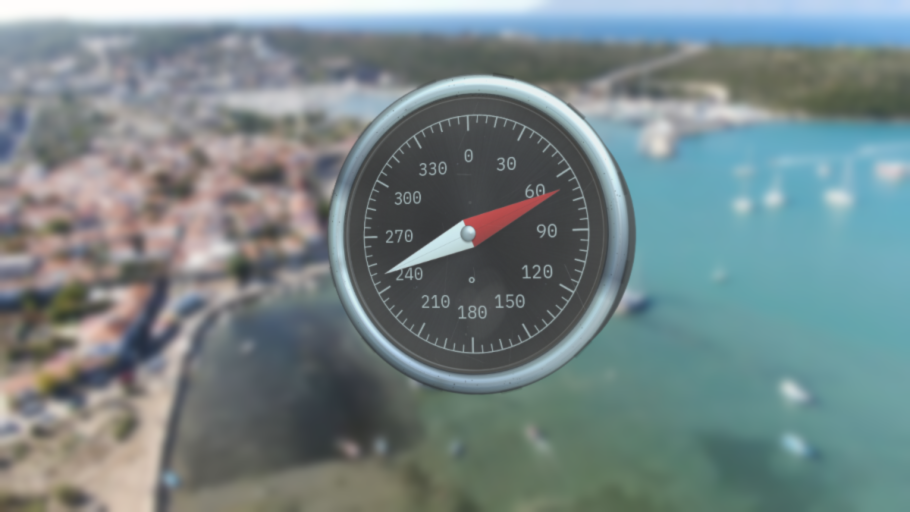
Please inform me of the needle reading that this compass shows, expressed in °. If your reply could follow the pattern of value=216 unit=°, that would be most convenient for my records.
value=67.5 unit=°
